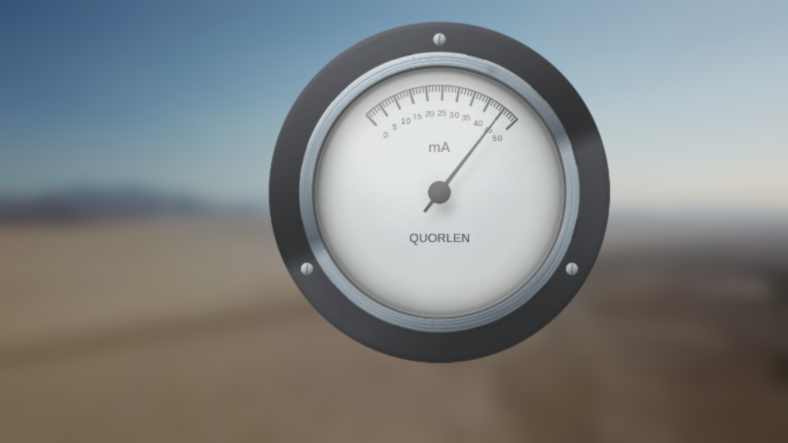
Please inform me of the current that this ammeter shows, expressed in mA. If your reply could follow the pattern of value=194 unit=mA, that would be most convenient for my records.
value=45 unit=mA
